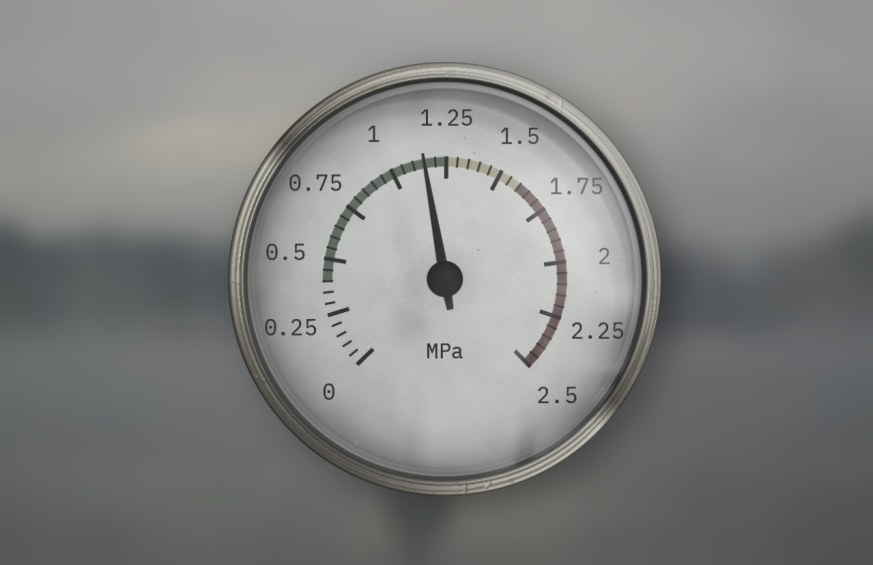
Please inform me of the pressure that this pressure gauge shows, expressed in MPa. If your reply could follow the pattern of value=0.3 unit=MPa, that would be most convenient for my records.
value=1.15 unit=MPa
